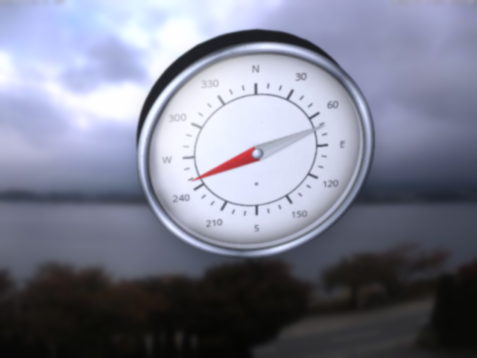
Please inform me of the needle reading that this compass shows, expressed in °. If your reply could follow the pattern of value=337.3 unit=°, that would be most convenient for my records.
value=250 unit=°
